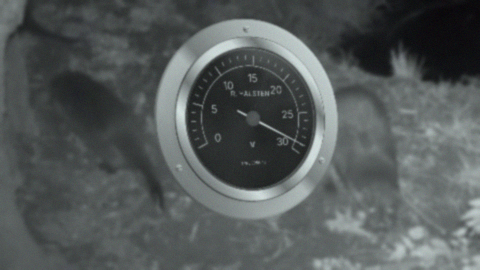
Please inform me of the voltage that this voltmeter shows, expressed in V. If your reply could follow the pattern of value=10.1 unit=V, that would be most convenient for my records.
value=29 unit=V
